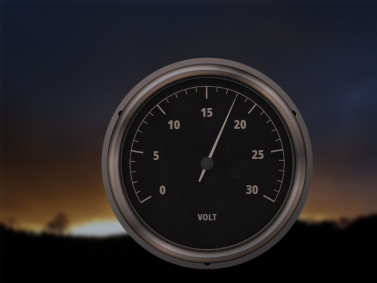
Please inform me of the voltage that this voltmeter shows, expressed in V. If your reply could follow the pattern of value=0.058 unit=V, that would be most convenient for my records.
value=18 unit=V
